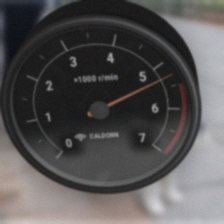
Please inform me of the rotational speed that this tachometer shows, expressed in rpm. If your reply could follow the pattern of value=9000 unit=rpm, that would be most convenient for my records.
value=5250 unit=rpm
